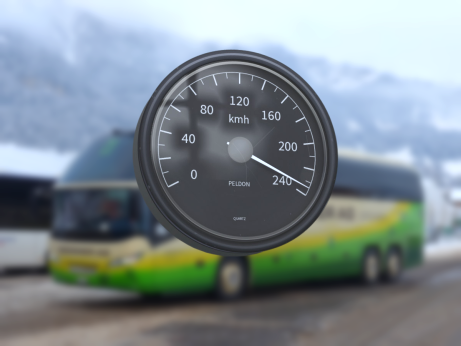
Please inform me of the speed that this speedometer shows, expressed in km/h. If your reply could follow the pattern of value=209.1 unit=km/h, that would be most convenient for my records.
value=235 unit=km/h
